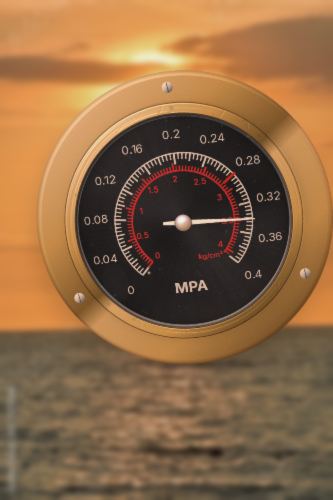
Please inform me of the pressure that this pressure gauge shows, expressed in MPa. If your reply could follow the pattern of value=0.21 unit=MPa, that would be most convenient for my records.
value=0.34 unit=MPa
